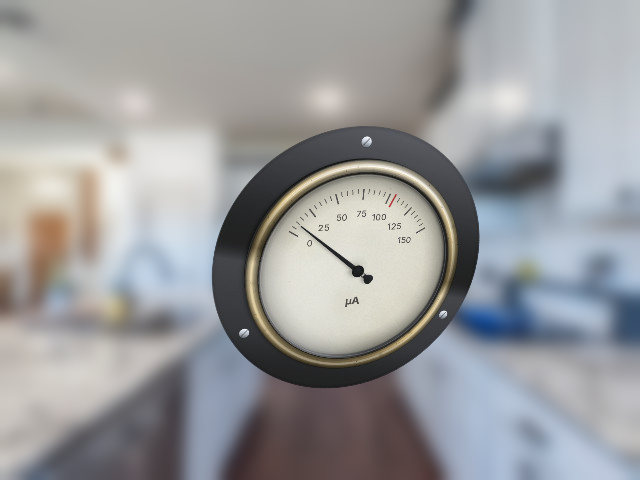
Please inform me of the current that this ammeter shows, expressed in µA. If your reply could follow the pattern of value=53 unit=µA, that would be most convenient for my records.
value=10 unit=µA
